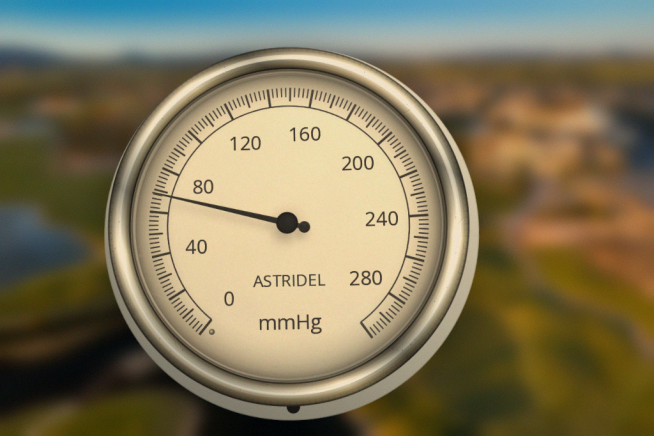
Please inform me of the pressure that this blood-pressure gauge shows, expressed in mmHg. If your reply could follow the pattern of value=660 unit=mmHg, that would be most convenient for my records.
value=68 unit=mmHg
